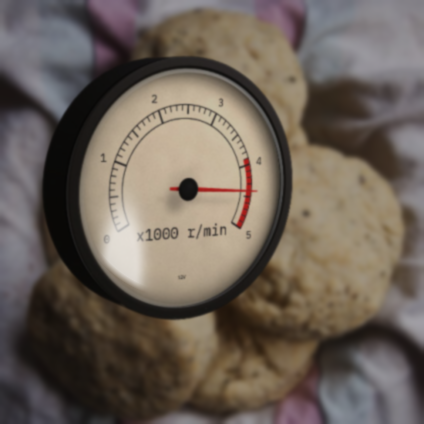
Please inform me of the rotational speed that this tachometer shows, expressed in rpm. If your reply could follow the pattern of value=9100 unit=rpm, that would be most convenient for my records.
value=4400 unit=rpm
